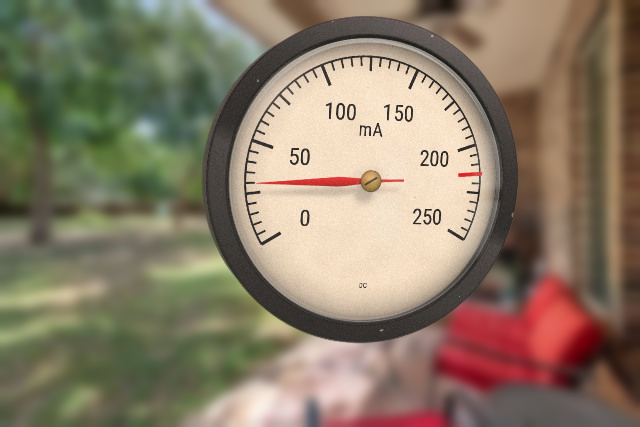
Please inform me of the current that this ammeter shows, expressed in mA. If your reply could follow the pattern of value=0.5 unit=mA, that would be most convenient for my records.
value=30 unit=mA
